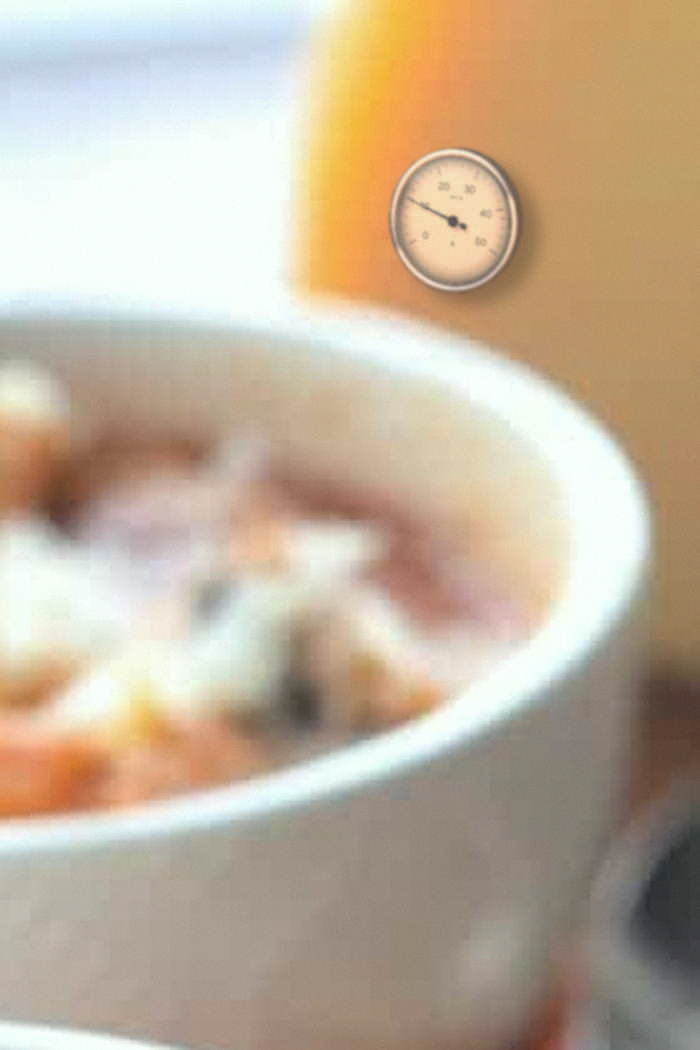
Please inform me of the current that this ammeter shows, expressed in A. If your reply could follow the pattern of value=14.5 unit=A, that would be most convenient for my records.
value=10 unit=A
